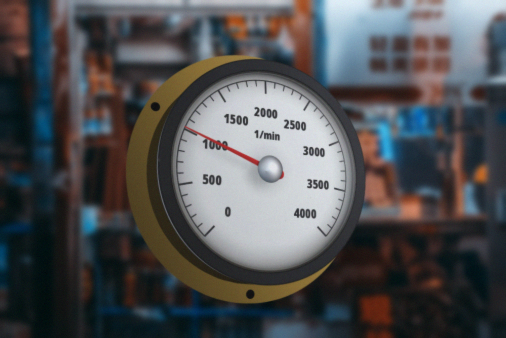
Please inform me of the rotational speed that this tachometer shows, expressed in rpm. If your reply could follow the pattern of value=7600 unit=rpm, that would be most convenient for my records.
value=1000 unit=rpm
